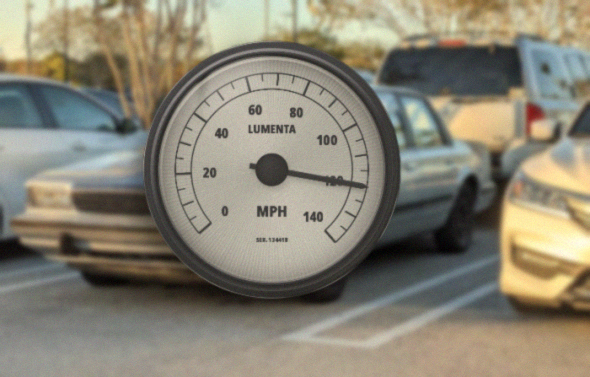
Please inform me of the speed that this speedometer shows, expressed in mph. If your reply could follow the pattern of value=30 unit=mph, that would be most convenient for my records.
value=120 unit=mph
